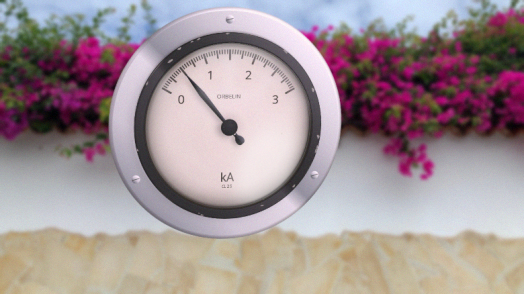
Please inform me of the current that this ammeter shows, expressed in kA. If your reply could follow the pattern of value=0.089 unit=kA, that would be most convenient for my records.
value=0.5 unit=kA
